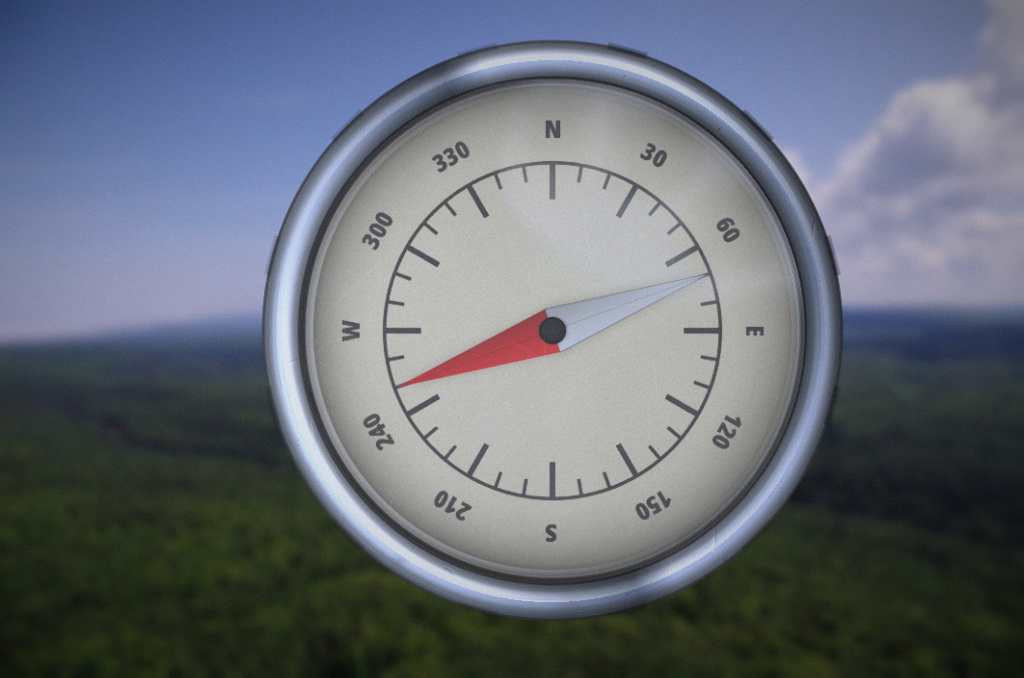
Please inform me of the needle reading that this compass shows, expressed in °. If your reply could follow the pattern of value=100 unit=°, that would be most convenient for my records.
value=250 unit=°
